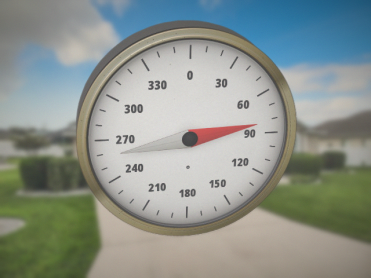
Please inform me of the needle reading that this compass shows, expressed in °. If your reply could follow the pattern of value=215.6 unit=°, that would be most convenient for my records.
value=80 unit=°
